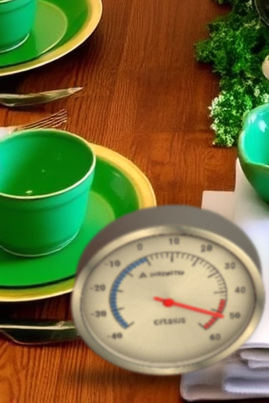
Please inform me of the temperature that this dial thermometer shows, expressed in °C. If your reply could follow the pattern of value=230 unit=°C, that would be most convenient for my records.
value=50 unit=°C
